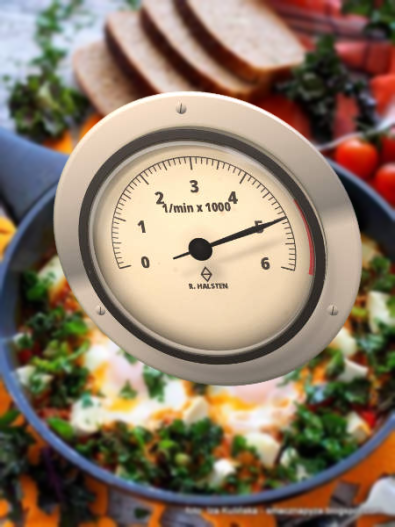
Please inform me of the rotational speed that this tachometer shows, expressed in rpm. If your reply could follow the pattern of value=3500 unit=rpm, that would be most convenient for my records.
value=5000 unit=rpm
